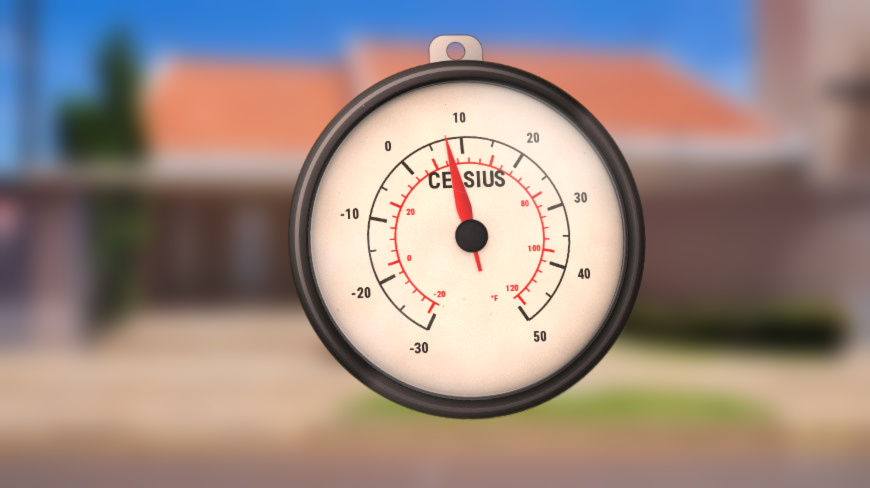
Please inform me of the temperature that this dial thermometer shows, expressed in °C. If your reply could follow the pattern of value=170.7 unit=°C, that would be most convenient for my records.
value=7.5 unit=°C
